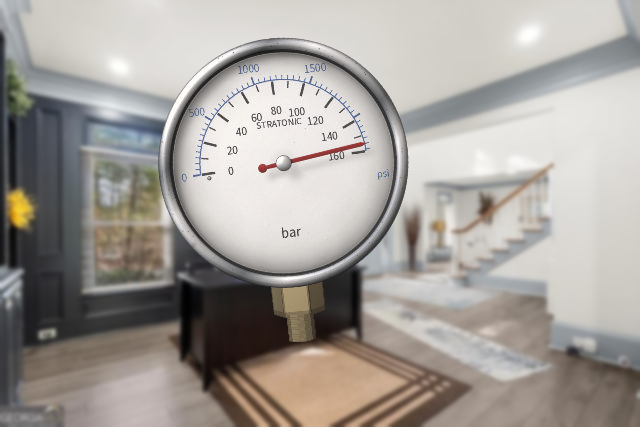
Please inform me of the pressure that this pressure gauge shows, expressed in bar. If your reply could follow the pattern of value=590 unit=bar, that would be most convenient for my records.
value=155 unit=bar
